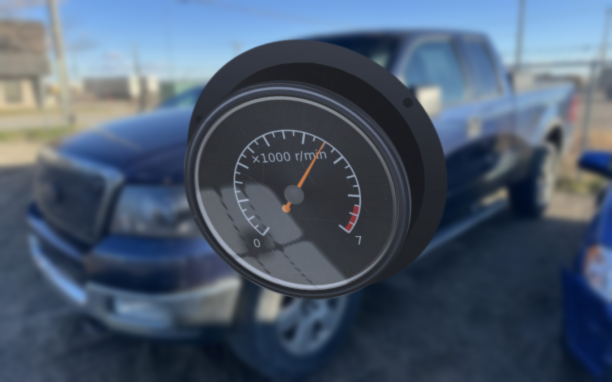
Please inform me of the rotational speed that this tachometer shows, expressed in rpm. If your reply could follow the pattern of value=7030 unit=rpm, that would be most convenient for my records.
value=4500 unit=rpm
